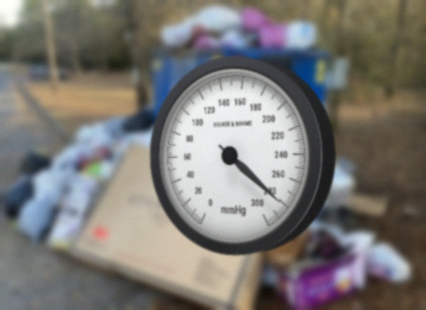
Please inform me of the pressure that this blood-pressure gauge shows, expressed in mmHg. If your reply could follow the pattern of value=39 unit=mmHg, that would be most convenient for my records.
value=280 unit=mmHg
